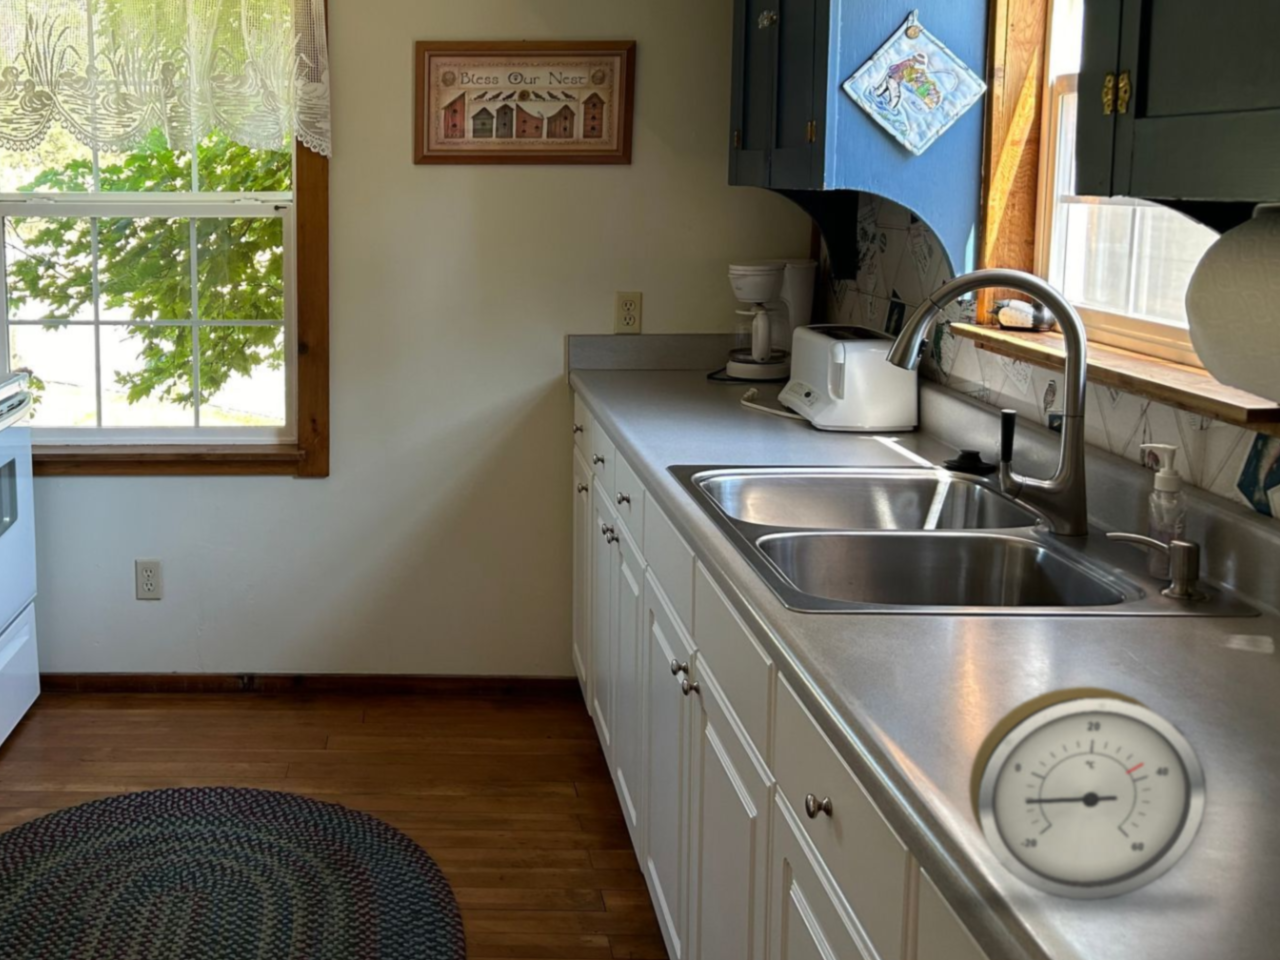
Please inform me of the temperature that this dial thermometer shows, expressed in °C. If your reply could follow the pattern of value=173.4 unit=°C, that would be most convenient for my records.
value=-8 unit=°C
